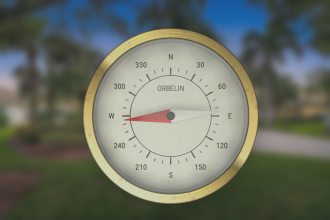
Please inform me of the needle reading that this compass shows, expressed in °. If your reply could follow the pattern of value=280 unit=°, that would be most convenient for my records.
value=265 unit=°
